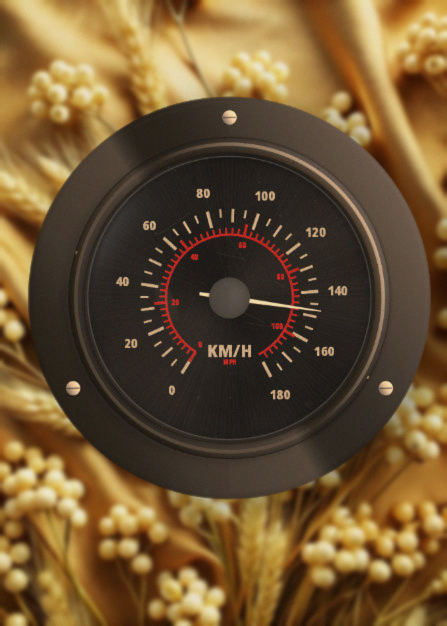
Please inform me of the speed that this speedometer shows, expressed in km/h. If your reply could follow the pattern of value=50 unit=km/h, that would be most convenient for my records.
value=147.5 unit=km/h
